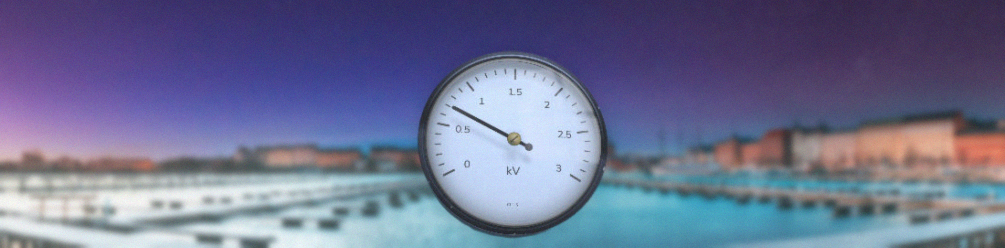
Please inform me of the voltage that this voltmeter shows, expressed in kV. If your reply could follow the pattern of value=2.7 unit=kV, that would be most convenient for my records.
value=0.7 unit=kV
